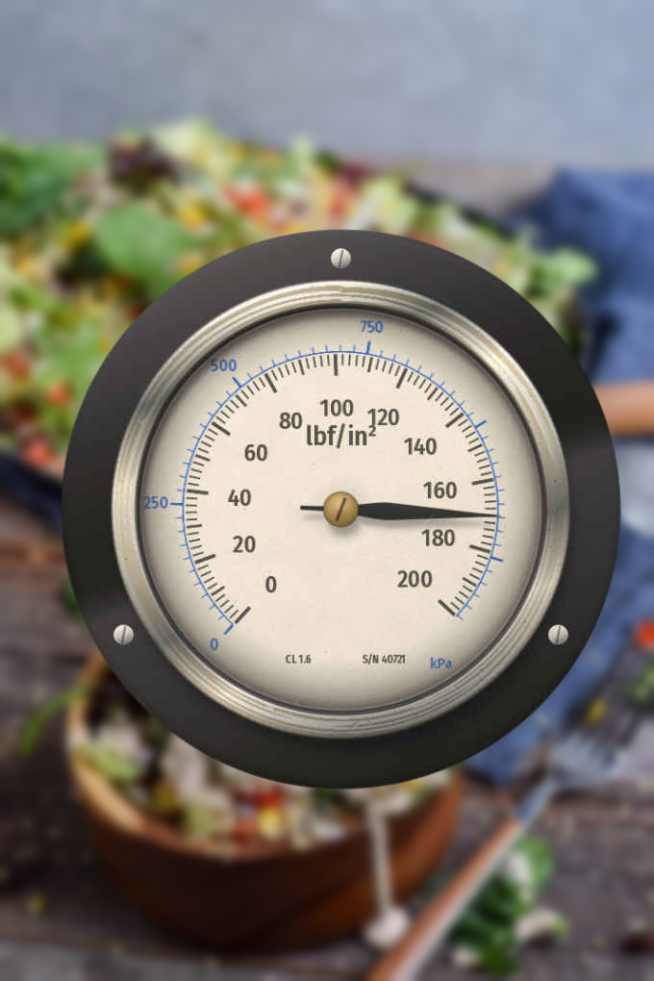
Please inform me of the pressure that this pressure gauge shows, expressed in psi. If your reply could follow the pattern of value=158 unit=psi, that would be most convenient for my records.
value=170 unit=psi
